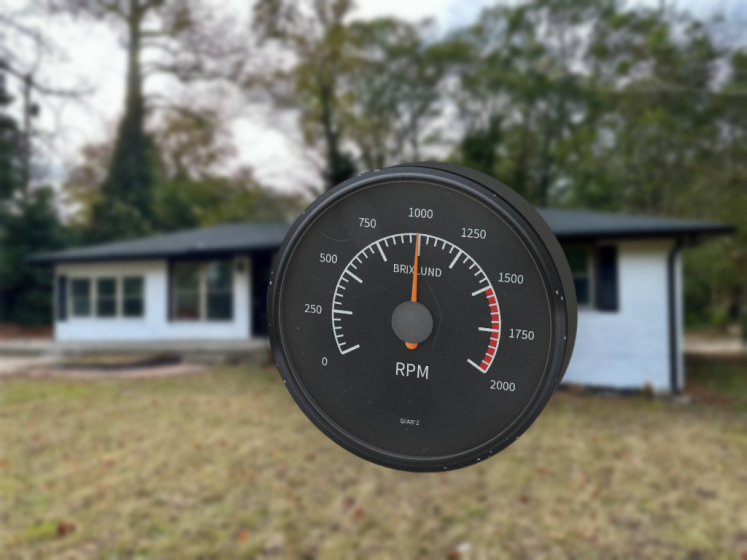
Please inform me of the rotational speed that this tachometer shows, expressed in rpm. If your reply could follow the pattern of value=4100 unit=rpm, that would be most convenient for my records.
value=1000 unit=rpm
